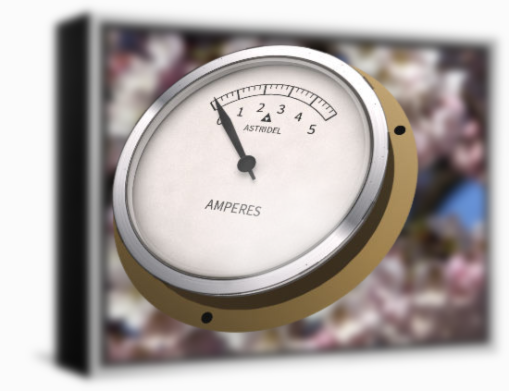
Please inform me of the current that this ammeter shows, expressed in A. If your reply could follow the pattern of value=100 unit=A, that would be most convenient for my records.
value=0.2 unit=A
